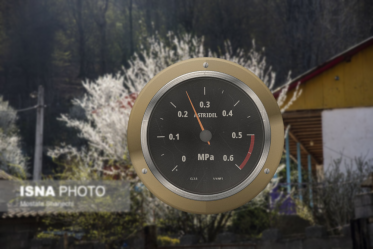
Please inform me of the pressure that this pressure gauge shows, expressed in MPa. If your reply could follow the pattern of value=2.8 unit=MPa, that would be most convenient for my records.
value=0.25 unit=MPa
